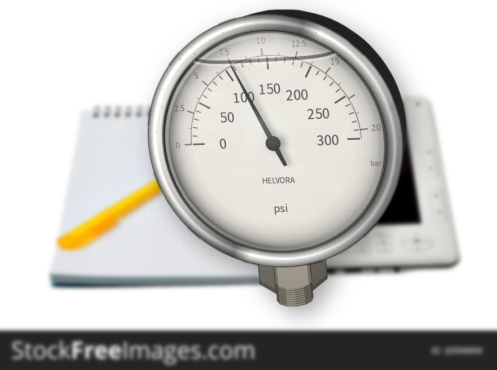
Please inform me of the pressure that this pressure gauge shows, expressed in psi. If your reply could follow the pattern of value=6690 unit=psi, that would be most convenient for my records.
value=110 unit=psi
